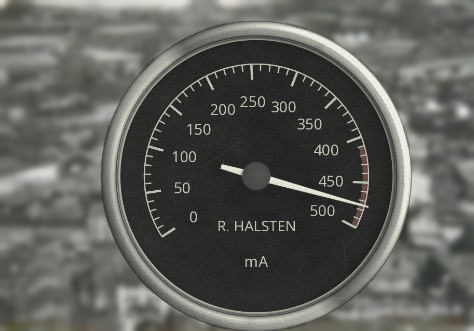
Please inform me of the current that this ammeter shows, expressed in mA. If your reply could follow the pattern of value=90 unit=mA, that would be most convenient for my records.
value=475 unit=mA
